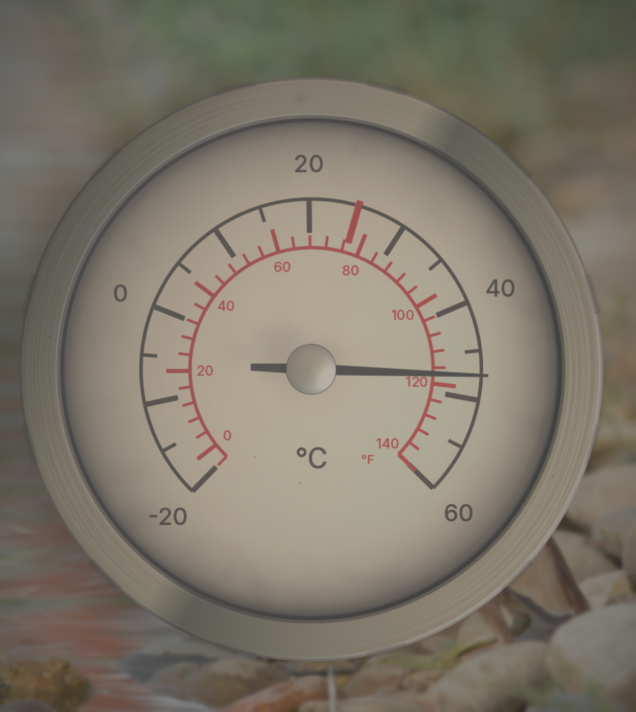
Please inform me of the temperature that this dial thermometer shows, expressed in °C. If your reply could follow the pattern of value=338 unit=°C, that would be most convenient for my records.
value=47.5 unit=°C
